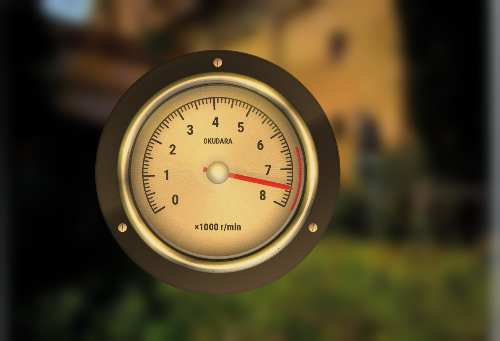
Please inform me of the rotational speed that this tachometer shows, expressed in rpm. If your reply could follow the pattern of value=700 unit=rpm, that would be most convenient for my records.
value=7500 unit=rpm
